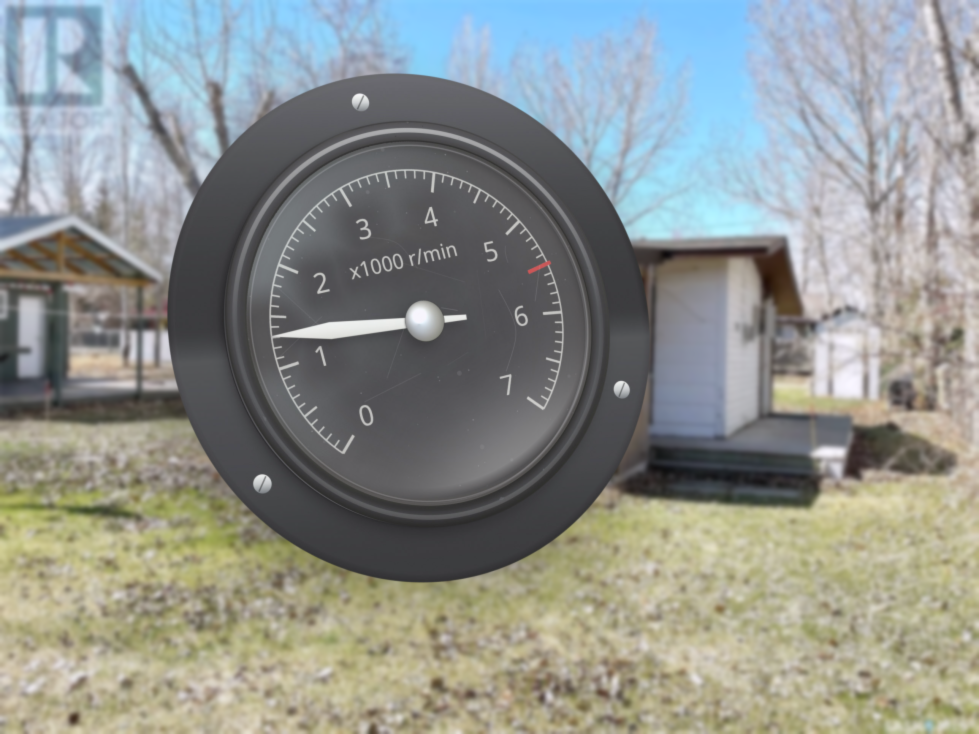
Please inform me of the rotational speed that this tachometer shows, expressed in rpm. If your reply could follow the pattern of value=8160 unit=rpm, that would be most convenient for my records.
value=1300 unit=rpm
